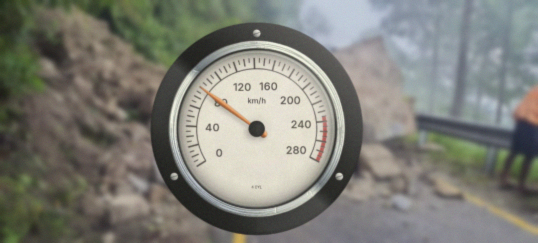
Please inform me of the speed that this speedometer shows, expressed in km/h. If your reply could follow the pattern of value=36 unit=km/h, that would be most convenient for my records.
value=80 unit=km/h
